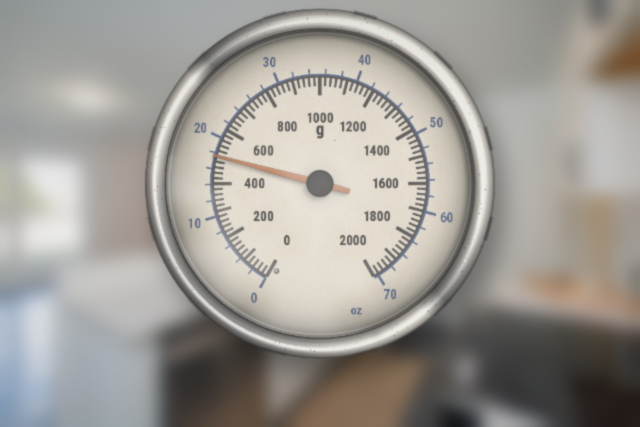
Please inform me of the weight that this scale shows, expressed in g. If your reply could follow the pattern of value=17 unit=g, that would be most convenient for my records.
value=500 unit=g
